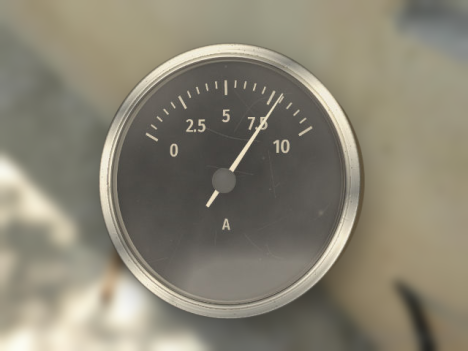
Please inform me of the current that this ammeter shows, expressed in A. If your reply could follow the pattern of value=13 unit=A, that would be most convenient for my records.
value=8 unit=A
